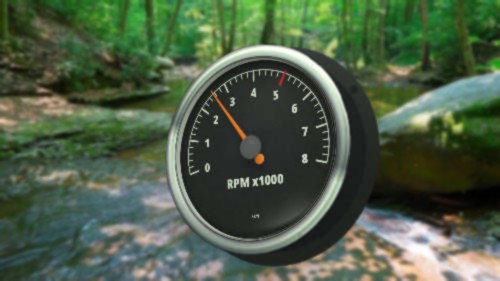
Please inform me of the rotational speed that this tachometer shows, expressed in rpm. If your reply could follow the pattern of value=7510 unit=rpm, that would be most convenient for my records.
value=2600 unit=rpm
